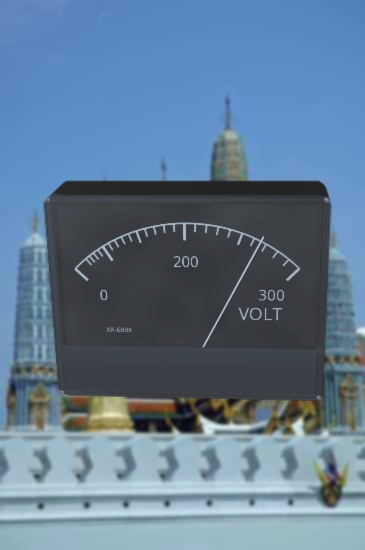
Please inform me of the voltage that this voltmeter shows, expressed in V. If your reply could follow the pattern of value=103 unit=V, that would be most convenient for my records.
value=265 unit=V
